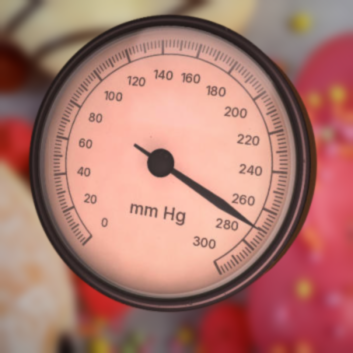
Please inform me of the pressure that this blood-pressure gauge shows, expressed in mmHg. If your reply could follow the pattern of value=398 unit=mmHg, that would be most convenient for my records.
value=270 unit=mmHg
